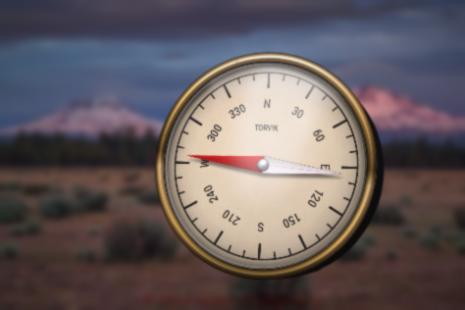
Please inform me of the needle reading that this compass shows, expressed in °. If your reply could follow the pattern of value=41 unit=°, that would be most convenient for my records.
value=275 unit=°
